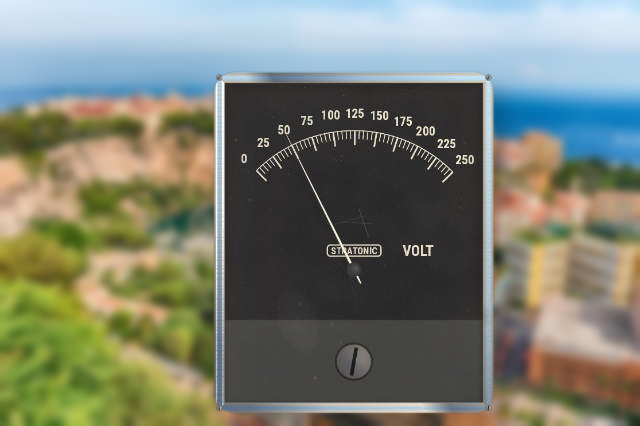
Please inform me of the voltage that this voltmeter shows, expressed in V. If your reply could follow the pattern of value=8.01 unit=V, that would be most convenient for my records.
value=50 unit=V
